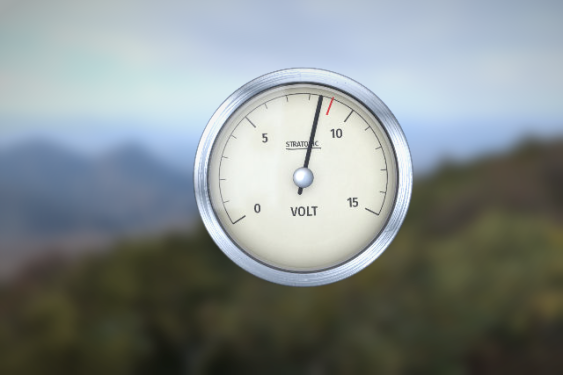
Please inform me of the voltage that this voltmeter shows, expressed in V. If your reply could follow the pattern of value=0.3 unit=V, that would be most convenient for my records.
value=8.5 unit=V
